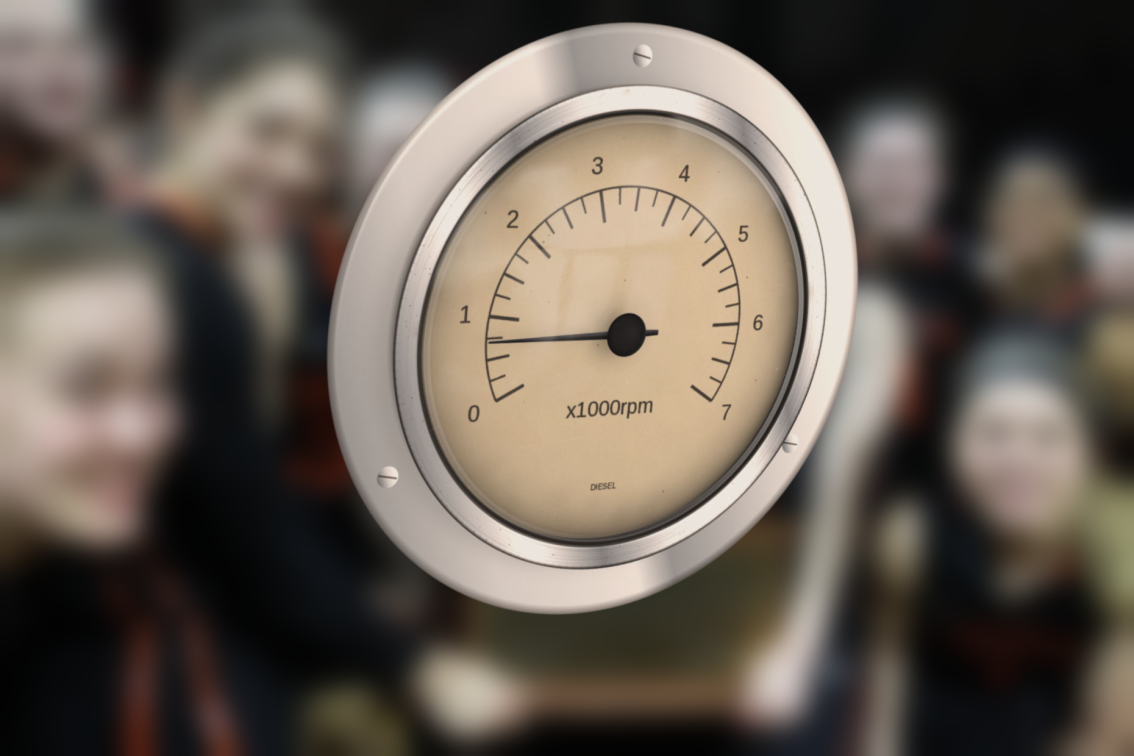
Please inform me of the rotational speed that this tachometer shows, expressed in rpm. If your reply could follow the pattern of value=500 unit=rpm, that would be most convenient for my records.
value=750 unit=rpm
